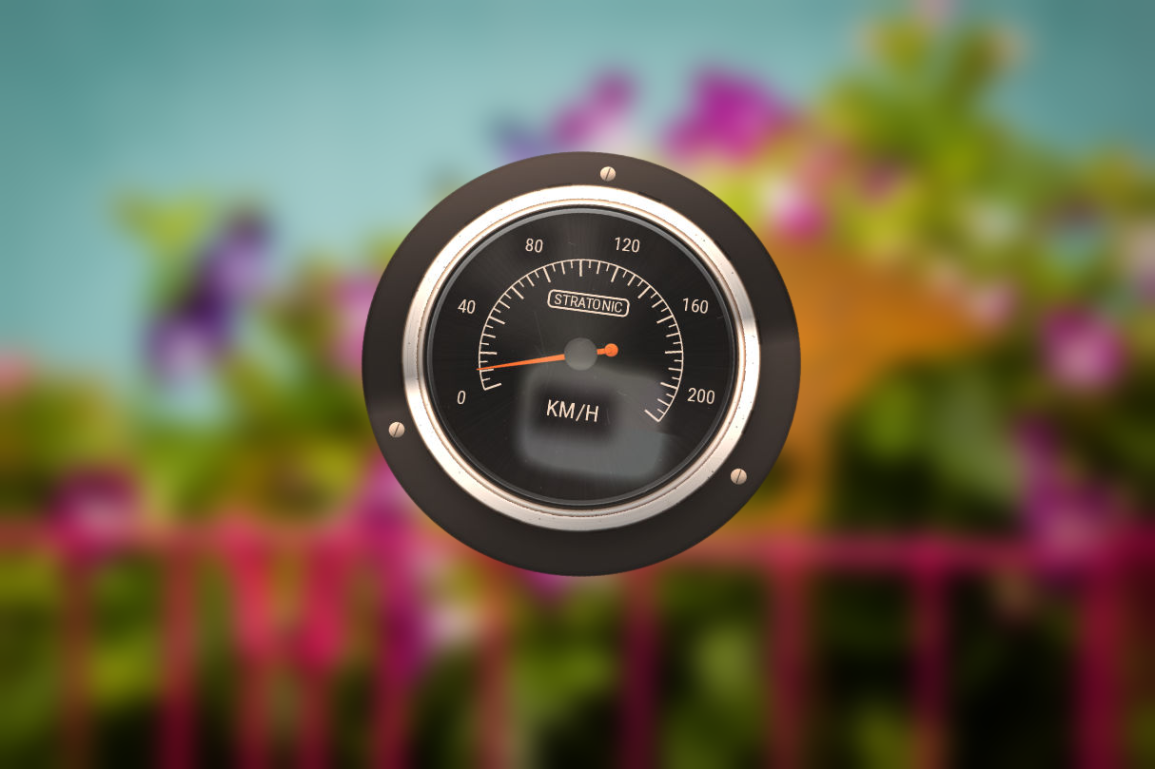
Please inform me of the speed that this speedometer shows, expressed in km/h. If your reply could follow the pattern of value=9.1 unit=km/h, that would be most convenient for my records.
value=10 unit=km/h
